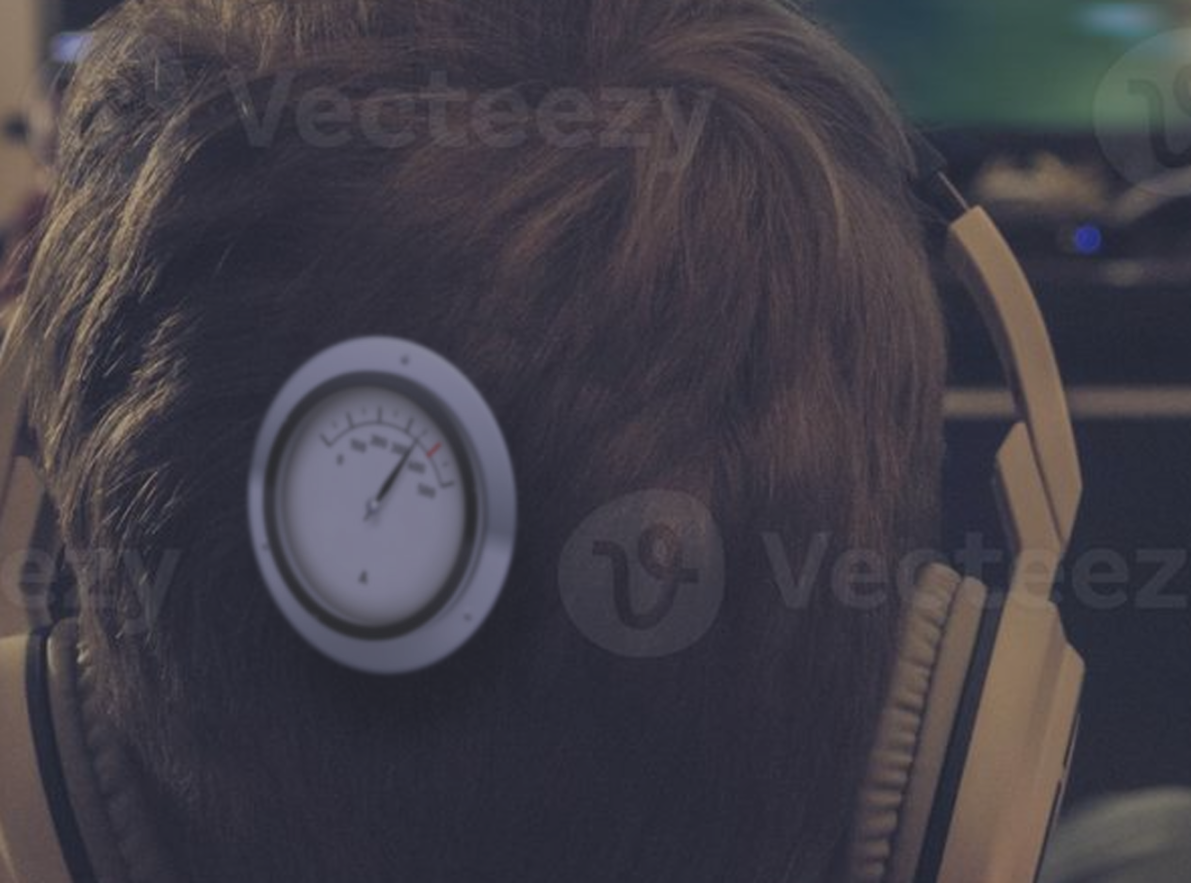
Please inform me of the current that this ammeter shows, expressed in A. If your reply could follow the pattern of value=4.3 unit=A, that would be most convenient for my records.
value=350 unit=A
